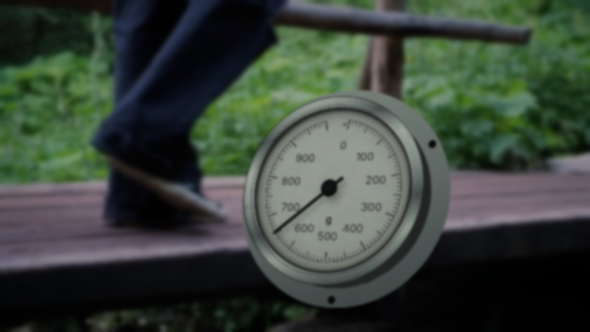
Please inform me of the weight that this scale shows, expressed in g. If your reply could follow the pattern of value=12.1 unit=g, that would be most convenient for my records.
value=650 unit=g
